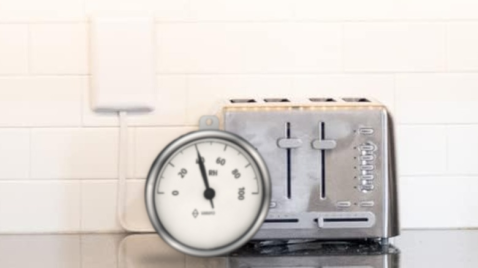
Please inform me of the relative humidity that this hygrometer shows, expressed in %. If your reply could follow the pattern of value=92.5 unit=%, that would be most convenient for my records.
value=40 unit=%
